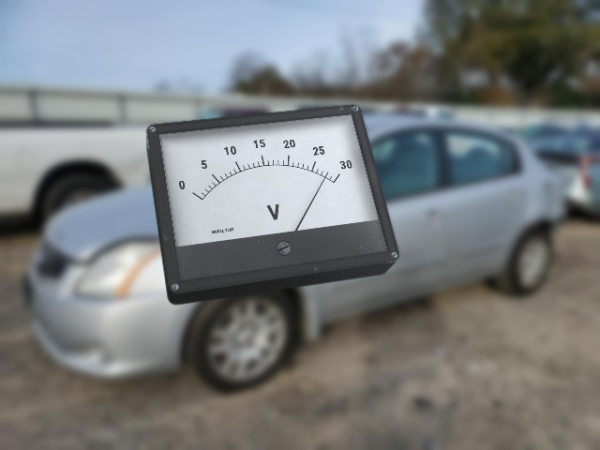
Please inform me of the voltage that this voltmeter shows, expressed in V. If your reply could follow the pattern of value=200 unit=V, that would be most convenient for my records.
value=28 unit=V
